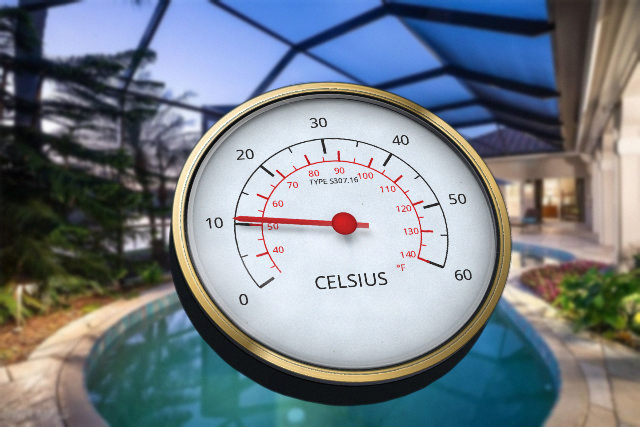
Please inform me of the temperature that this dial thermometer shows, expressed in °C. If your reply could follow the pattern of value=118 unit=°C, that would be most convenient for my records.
value=10 unit=°C
